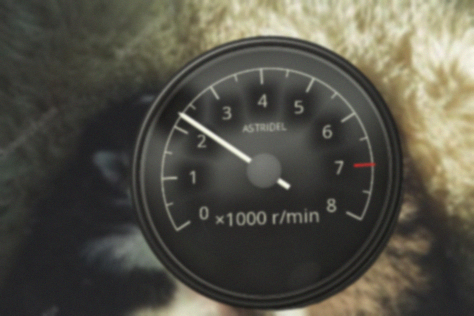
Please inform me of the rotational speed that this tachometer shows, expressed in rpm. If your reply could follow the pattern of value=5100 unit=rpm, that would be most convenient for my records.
value=2250 unit=rpm
